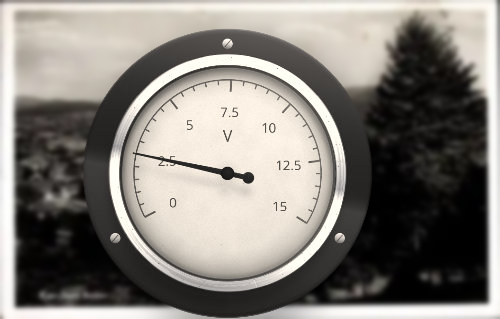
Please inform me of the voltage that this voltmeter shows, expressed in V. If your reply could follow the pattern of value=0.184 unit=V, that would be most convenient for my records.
value=2.5 unit=V
